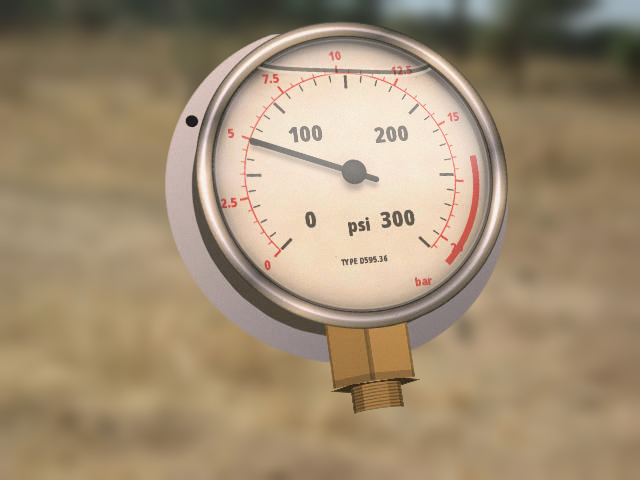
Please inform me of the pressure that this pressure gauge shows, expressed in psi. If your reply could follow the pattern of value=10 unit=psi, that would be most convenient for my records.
value=70 unit=psi
